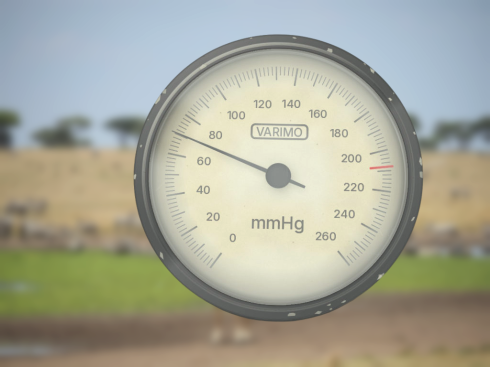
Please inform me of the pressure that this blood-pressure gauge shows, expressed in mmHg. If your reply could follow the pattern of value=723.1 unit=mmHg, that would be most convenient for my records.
value=70 unit=mmHg
